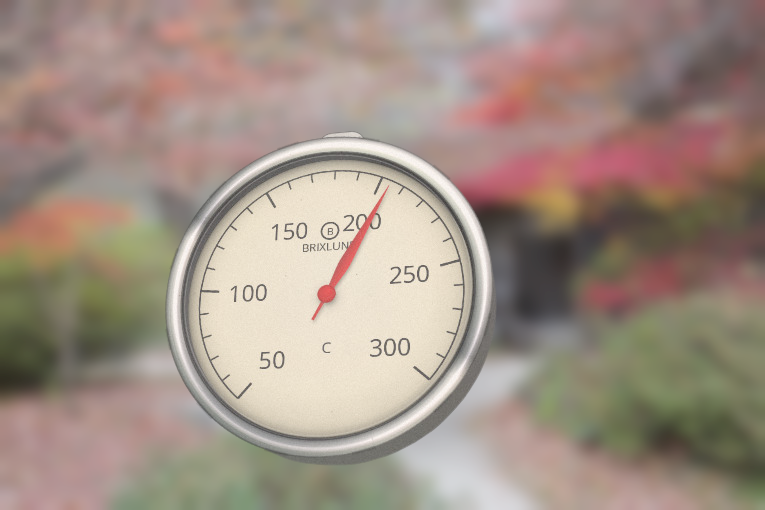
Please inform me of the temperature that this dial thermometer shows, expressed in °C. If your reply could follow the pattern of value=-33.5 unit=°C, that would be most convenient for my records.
value=205 unit=°C
